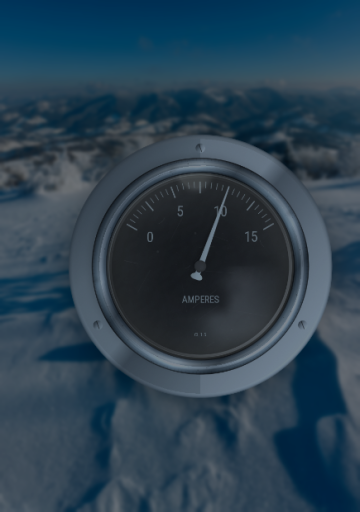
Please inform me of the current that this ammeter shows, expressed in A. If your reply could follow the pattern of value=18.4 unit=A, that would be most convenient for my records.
value=10 unit=A
